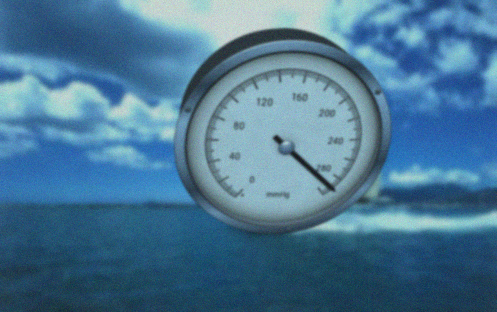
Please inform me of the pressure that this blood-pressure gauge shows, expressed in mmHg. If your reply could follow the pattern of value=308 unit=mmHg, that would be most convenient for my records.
value=290 unit=mmHg
